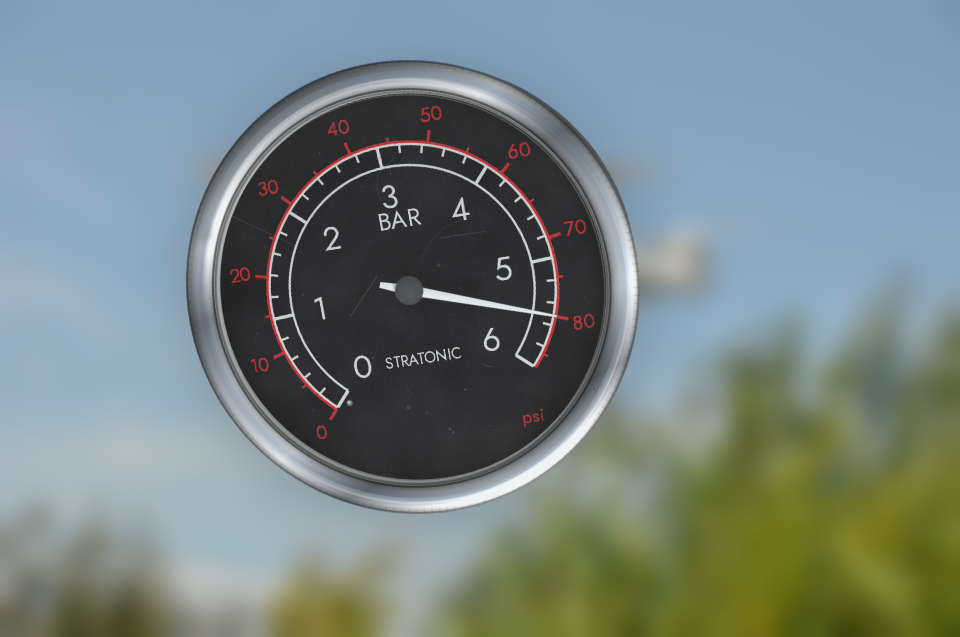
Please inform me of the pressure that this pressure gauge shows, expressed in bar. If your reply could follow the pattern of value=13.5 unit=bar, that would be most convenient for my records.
value=5.5 unit=bar
